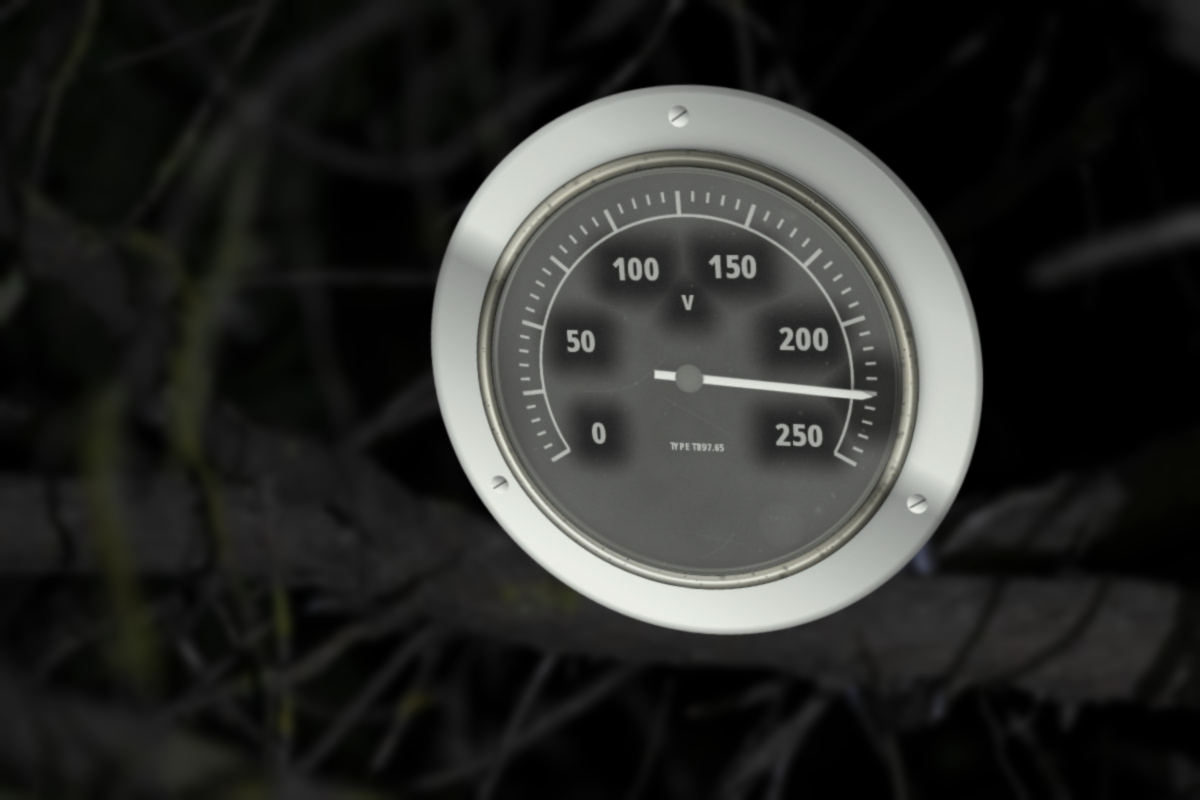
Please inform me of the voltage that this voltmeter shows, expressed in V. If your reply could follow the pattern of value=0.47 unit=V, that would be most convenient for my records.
value=225 unit=V
